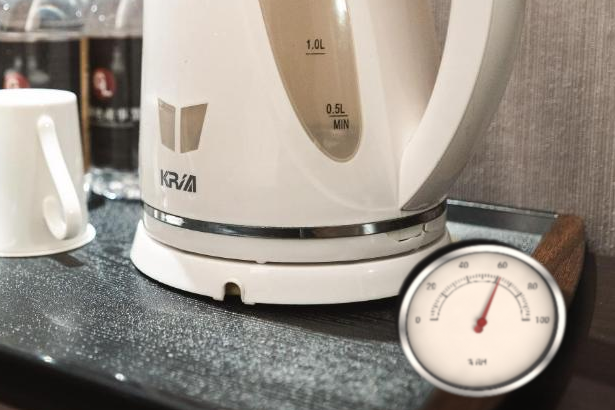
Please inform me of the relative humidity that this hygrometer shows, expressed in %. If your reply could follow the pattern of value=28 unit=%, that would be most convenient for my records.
value=60 unit=%
